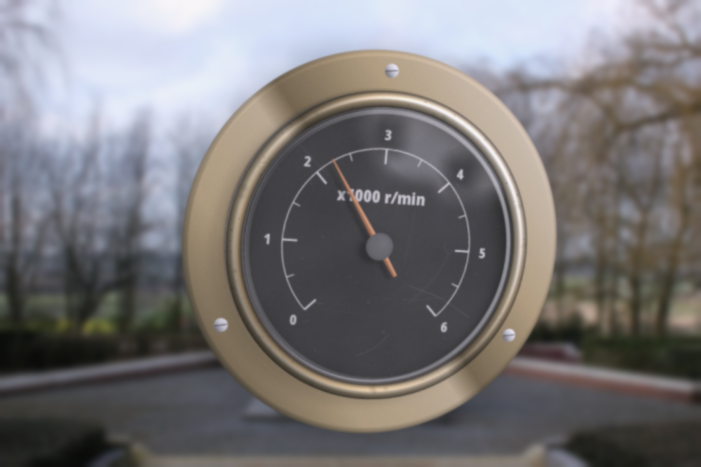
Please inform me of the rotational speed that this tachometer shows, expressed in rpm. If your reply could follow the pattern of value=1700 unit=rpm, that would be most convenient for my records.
value=2250 unit=rpm
